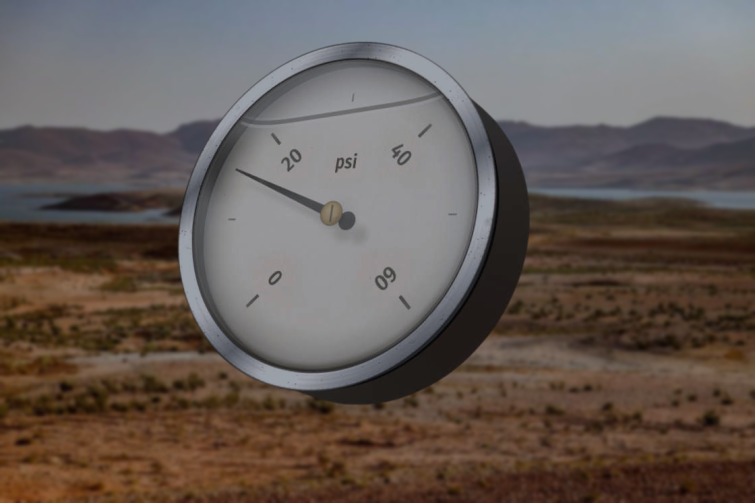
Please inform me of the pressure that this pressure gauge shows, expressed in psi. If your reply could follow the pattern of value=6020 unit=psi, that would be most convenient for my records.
value=15 unit=psi
